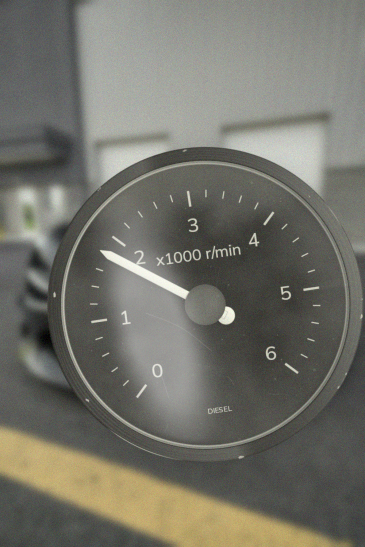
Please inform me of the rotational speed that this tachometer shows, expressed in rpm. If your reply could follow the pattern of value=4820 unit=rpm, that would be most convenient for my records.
value=1800 unit=rpm
